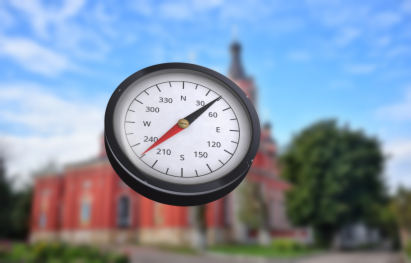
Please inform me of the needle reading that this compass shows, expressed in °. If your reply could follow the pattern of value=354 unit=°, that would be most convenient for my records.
value=225 unit=°
